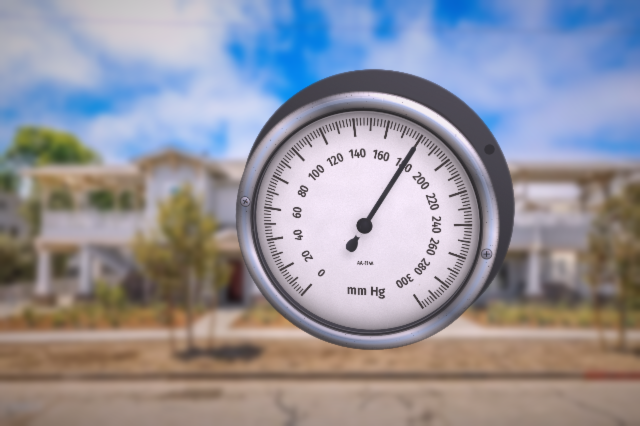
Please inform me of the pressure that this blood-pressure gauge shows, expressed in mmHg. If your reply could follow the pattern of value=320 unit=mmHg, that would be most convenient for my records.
value=180 unit=mmHg
